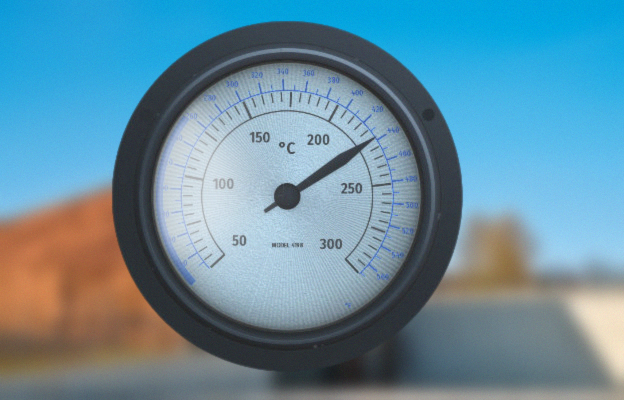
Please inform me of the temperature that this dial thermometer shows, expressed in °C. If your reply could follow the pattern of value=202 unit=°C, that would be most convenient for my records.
value=225 unit=°C
